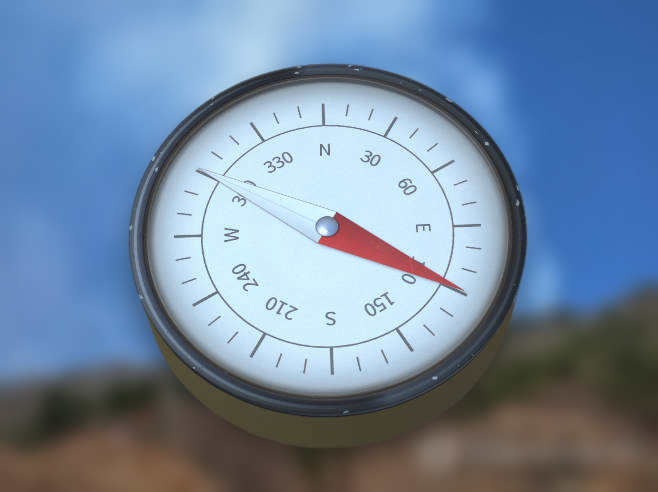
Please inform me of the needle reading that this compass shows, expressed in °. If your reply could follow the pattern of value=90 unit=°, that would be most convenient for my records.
value=120 unit=°
